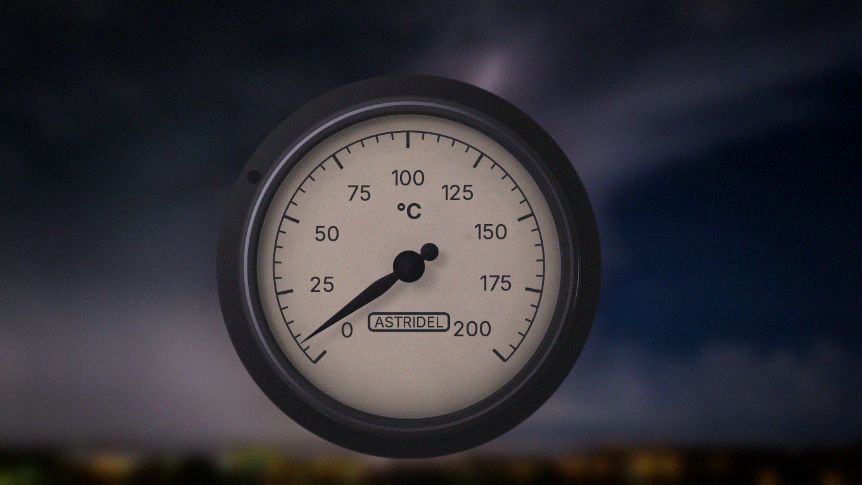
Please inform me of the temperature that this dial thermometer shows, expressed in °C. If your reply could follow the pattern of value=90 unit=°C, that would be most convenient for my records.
value=7.5 unit=°C
